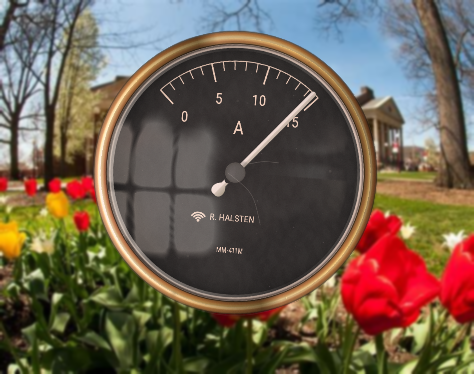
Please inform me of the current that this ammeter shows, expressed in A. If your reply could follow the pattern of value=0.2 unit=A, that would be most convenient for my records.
value=14.5 unit=A
